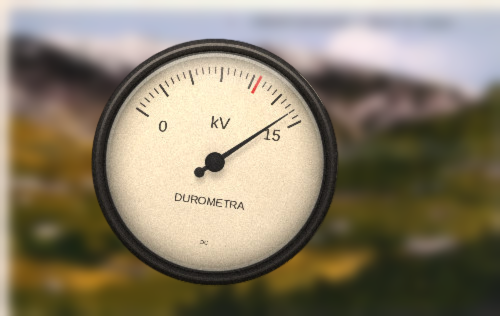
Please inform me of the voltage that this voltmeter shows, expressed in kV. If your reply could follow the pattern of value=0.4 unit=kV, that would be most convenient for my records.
value=14 unit=kV
